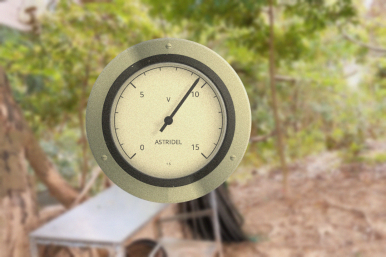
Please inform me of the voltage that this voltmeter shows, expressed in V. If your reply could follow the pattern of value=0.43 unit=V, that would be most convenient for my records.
value=9.5 unit=V
